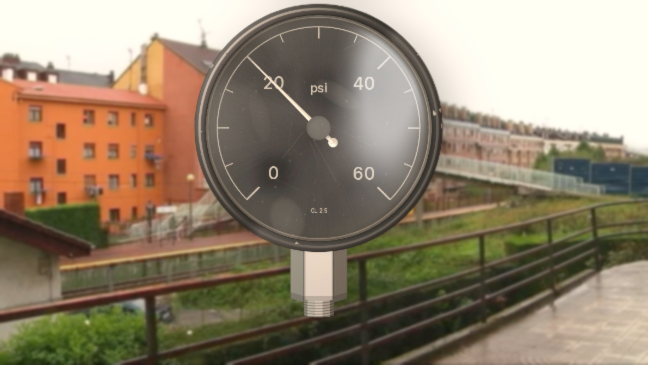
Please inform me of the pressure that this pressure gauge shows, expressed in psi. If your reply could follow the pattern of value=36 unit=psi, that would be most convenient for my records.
value=20 unit=psi
